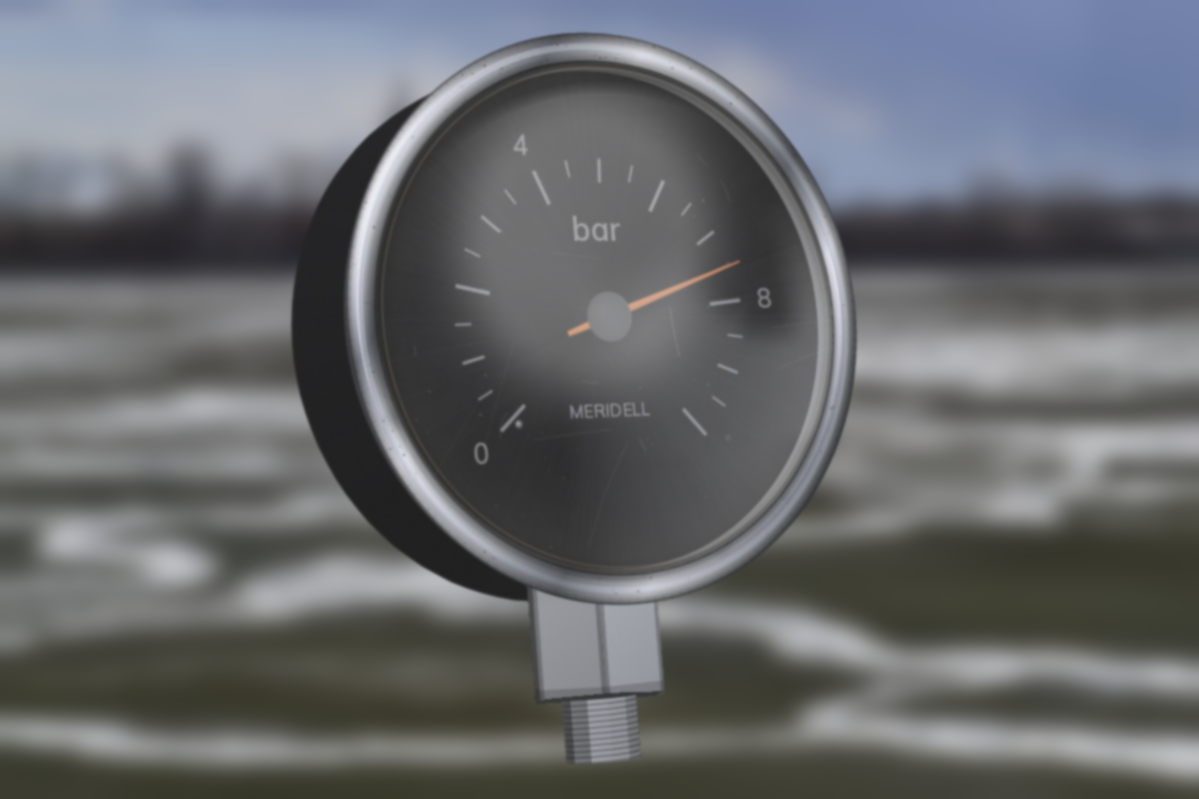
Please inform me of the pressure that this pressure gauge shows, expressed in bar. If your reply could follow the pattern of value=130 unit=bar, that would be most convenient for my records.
value=7.5 unit=bar
